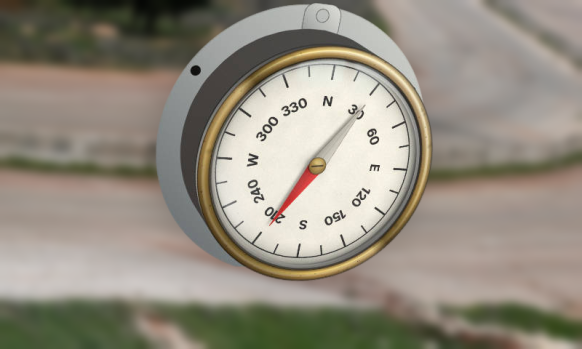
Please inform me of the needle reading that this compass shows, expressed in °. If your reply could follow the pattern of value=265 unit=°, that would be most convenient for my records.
value=210 unit=°
